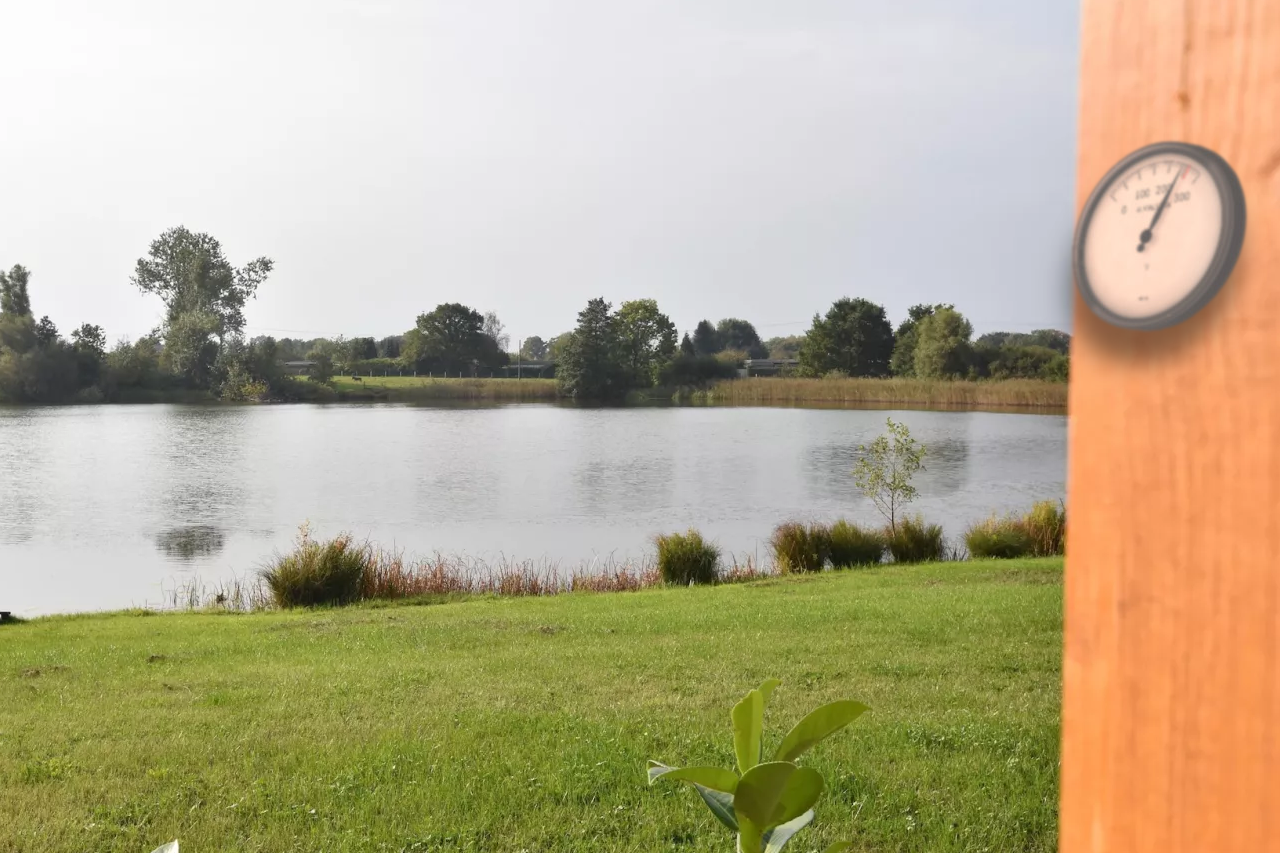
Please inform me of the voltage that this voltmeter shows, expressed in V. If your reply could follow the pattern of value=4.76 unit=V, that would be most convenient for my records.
value=250 unit=V
